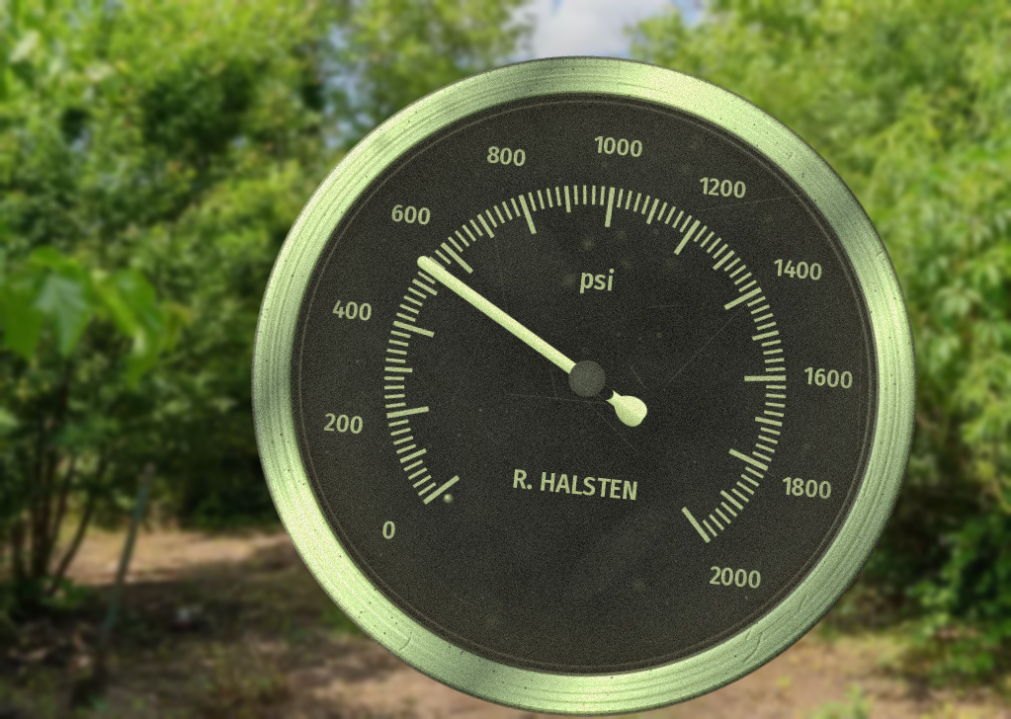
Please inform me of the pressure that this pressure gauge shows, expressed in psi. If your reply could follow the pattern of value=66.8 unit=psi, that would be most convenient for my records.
value=540 unit=psi
